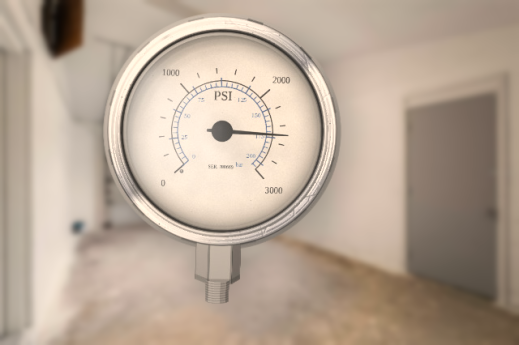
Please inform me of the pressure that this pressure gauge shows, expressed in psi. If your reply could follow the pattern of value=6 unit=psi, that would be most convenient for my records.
value=2500 unit=psi
